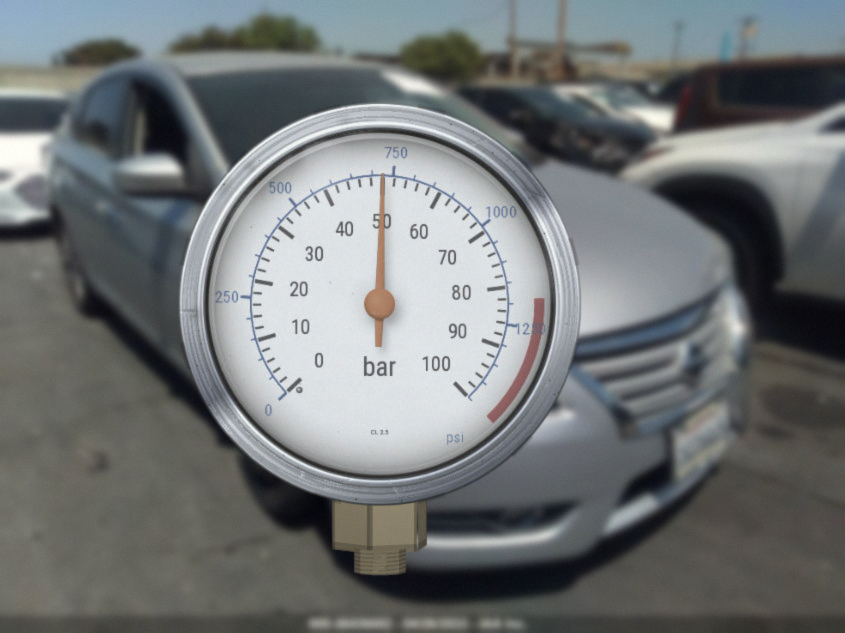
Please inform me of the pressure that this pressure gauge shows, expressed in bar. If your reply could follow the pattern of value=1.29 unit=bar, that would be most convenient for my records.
value=50 unit=bar
